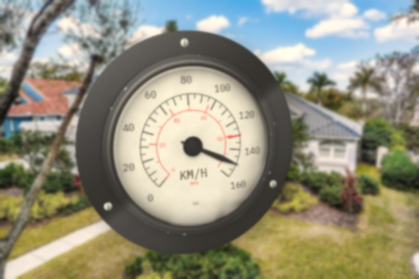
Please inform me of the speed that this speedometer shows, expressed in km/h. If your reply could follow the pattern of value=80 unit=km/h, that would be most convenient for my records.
value=150 unit=km/h
